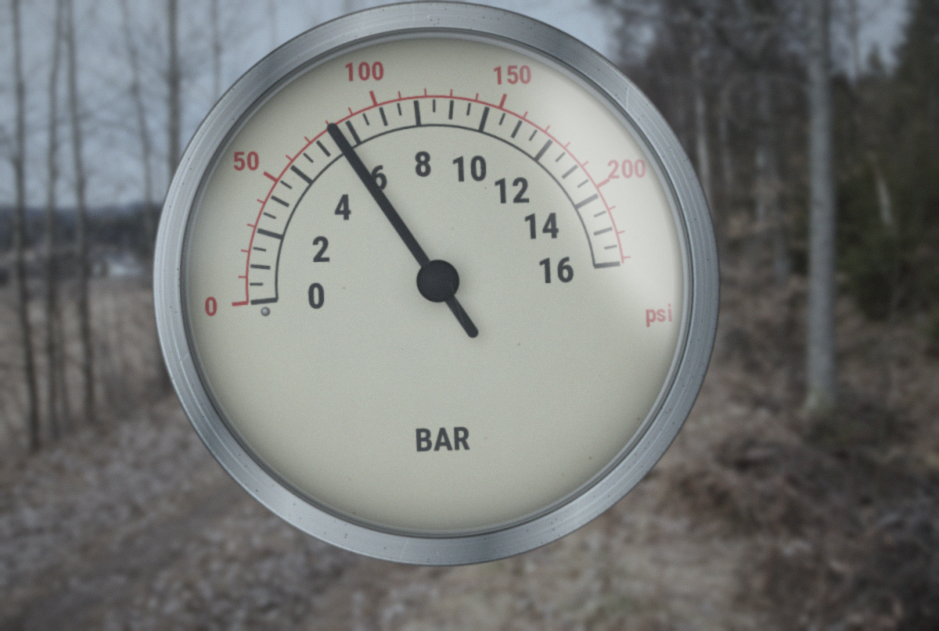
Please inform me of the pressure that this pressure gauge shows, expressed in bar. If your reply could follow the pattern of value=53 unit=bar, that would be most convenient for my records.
value=5.5 unit=bar
